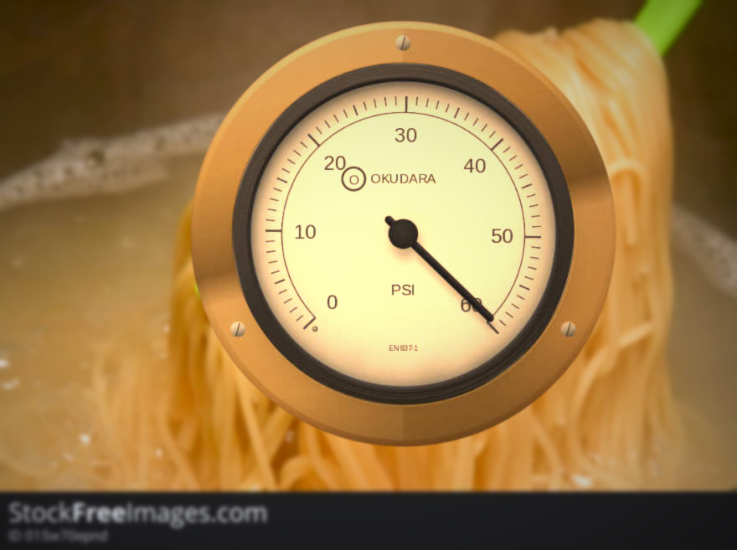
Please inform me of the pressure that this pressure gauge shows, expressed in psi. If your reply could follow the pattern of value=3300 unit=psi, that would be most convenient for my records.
value=59.5 unit=psi
